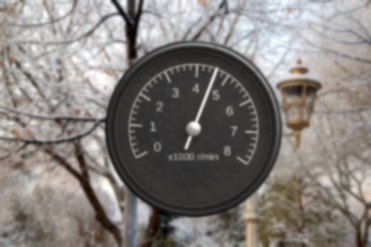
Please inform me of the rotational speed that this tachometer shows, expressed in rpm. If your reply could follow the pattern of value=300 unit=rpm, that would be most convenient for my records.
value=4600 unit=rpm
